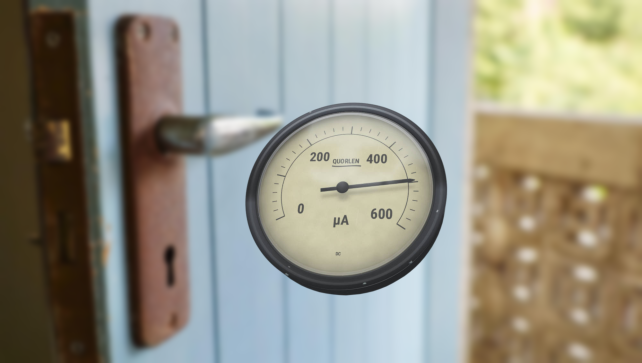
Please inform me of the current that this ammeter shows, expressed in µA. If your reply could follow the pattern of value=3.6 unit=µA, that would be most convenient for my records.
value=500 unit=µA
